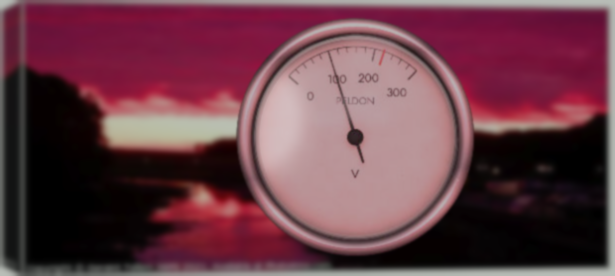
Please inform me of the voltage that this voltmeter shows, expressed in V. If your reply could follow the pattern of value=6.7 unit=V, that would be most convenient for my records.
value=100 unit=V
